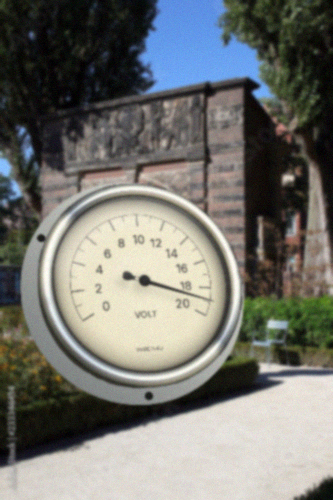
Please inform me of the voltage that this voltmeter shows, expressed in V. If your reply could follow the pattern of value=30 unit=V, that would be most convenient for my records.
value=19 unit=V
